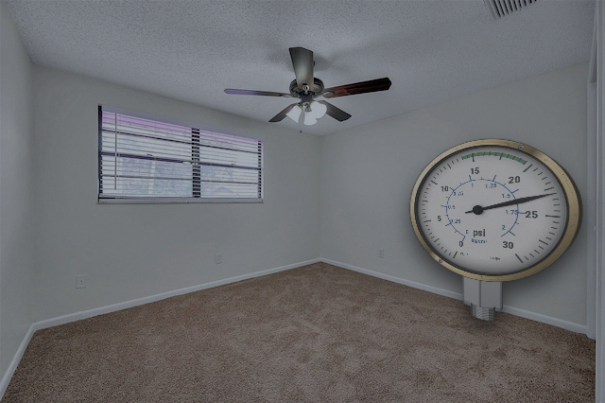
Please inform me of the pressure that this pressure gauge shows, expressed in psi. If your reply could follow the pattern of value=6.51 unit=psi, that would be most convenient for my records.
value=23 unit=psi
